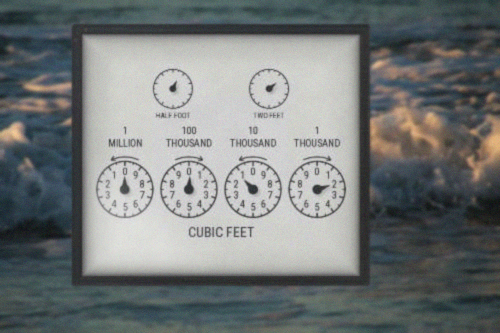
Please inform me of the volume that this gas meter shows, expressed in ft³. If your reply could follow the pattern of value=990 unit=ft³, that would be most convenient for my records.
value=1200 unit=ft³
